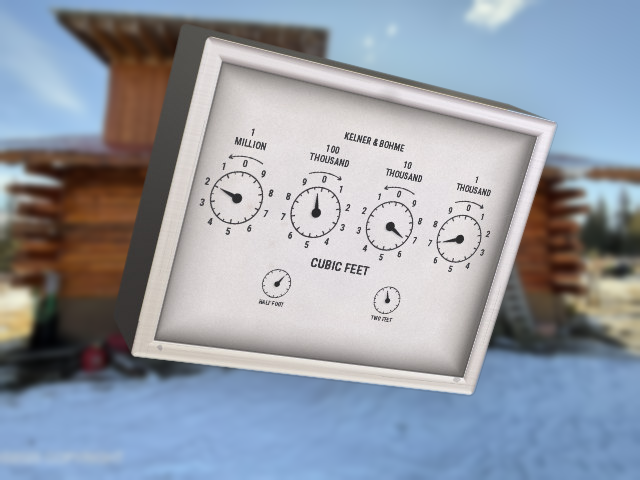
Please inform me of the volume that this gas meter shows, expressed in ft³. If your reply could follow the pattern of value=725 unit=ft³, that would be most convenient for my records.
value=196700 unit=ft³
